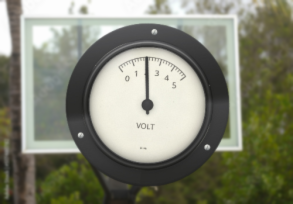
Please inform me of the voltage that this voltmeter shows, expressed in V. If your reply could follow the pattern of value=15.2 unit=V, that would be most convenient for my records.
value=2 unit=V
